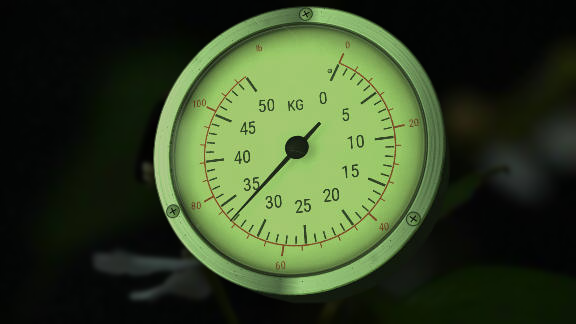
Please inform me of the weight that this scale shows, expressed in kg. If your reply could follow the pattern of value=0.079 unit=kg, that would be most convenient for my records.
value=33 unit=kg
